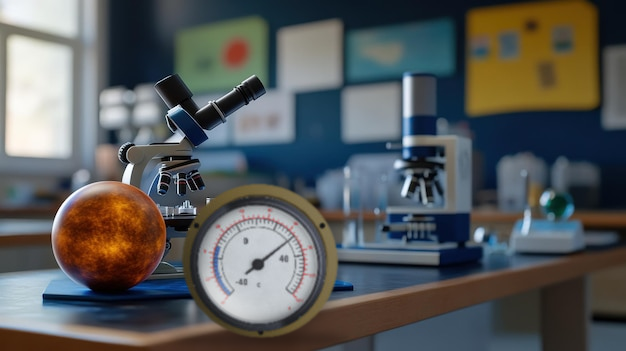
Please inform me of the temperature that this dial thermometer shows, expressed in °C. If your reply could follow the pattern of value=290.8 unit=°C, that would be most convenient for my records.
value=30 unit=°C
